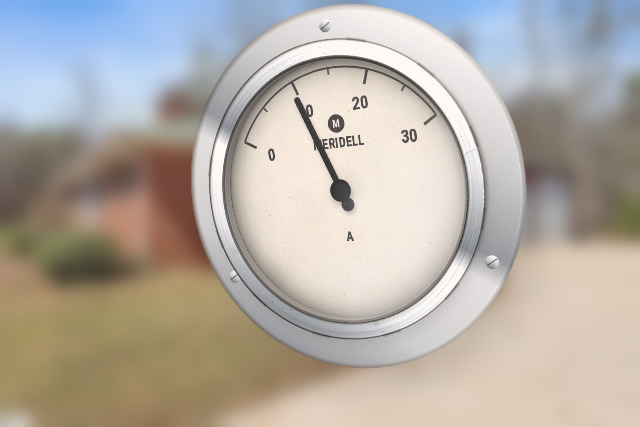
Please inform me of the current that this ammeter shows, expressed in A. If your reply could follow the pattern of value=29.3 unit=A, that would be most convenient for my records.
value=10 unit=A
